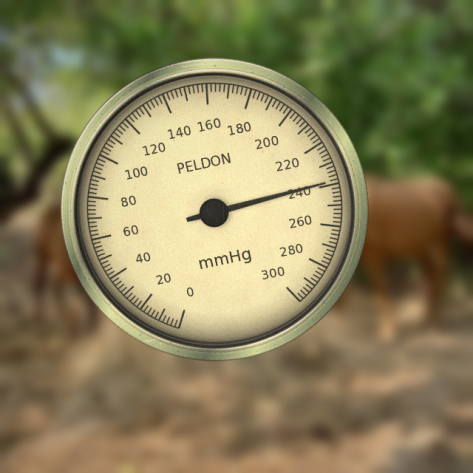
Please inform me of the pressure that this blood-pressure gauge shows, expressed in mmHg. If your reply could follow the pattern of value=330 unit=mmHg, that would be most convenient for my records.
value=238 unit=mmHg
